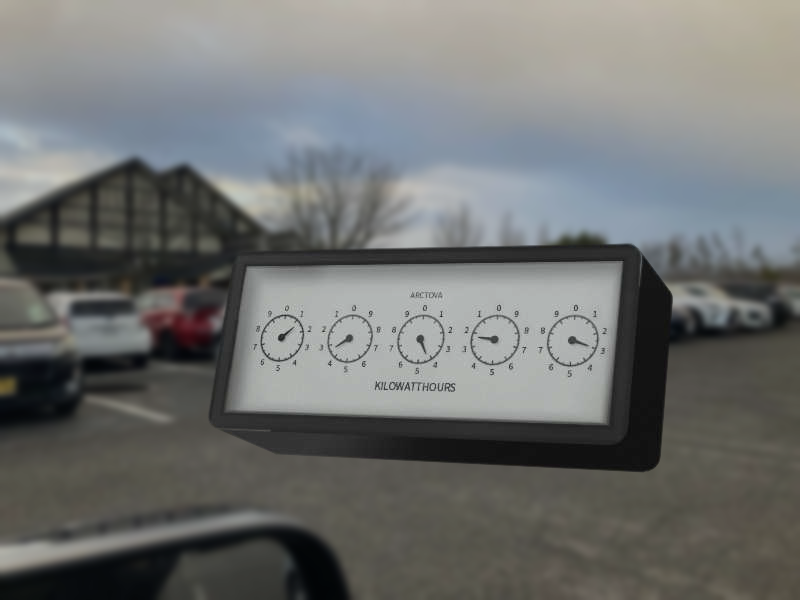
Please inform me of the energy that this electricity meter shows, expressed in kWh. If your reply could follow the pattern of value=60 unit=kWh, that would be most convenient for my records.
value=13423 unit=kWh
